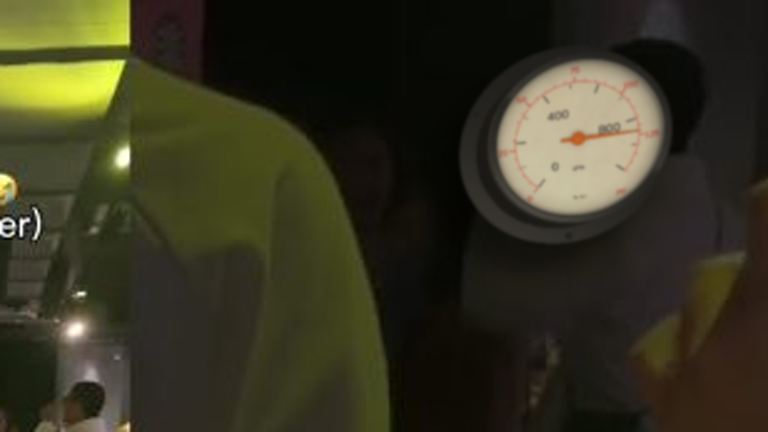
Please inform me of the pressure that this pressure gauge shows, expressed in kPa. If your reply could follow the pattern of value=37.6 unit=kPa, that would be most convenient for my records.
value=850 unit=kPa
